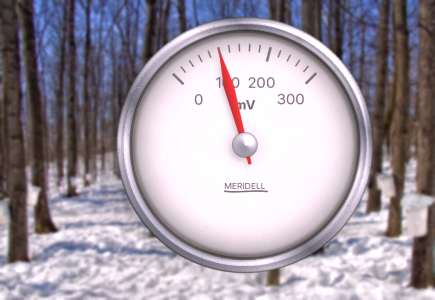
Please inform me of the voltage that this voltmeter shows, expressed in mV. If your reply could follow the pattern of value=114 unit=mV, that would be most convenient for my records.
value=100 unit=mV
